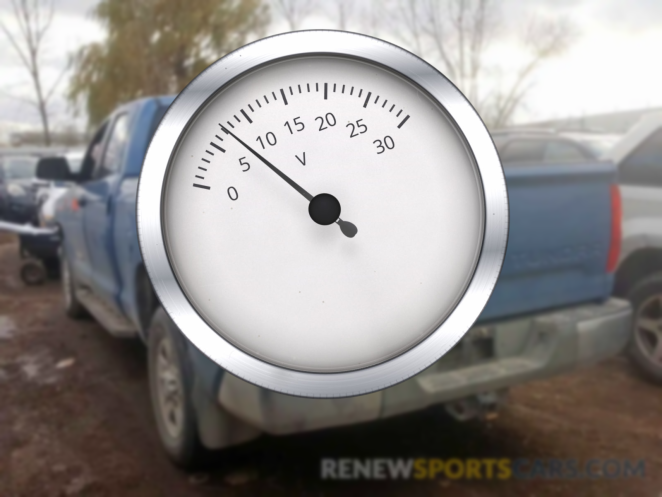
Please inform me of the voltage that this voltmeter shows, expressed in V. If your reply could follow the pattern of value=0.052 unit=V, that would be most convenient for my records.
value=7 unit=V
